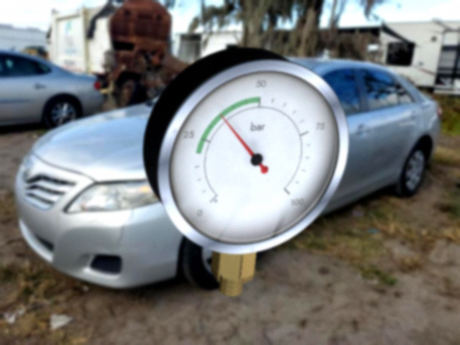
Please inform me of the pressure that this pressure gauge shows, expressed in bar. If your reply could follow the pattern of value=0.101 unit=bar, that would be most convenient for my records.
value=35 unit=bar
